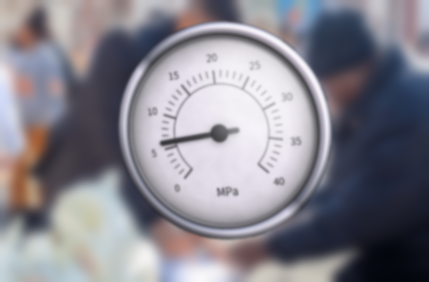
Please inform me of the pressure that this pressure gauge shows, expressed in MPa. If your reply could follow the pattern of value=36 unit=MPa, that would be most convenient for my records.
value=6 unit=MPa
